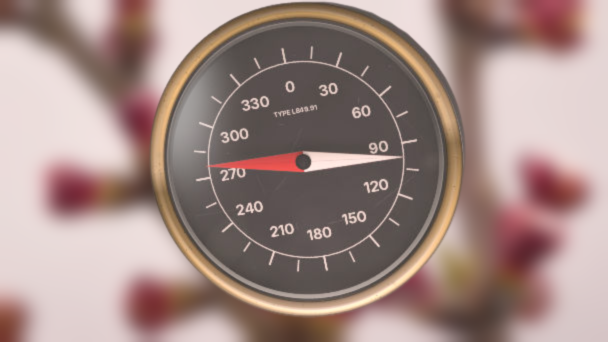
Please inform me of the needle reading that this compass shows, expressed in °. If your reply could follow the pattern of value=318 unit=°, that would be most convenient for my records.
value=277.5 unit=°
